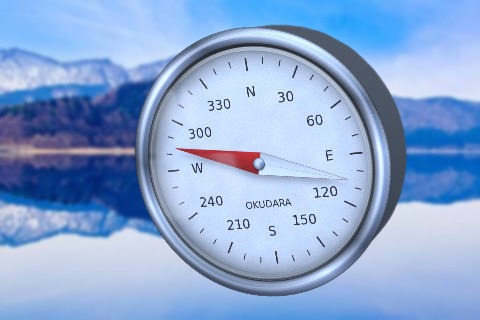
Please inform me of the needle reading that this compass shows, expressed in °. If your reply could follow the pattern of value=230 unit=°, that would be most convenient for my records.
value=285 unit=°
